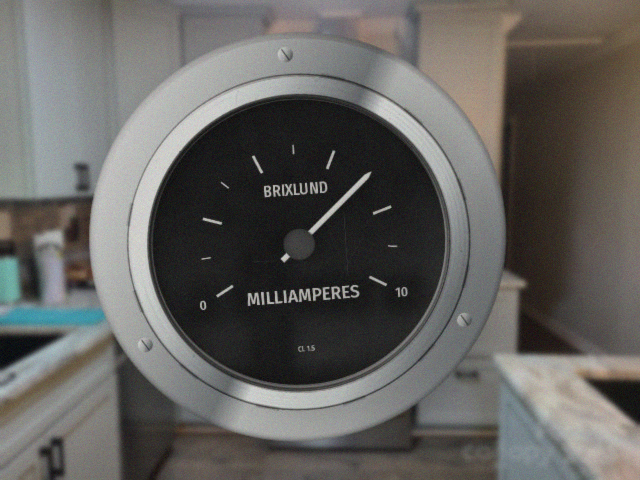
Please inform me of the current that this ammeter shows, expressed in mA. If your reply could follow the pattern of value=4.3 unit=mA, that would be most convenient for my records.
value=7 unit=mA
